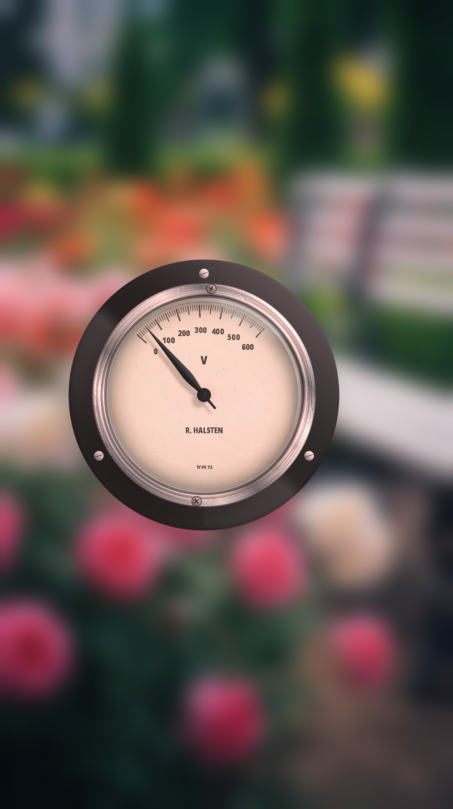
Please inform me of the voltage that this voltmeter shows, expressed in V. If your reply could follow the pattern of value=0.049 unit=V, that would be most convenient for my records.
value=50 unit=V
